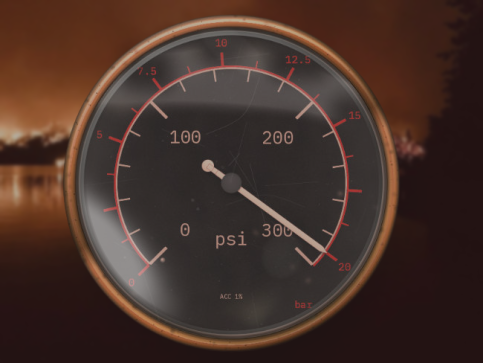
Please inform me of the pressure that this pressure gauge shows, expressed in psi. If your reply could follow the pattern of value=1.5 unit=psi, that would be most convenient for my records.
value=290 unit=psi
